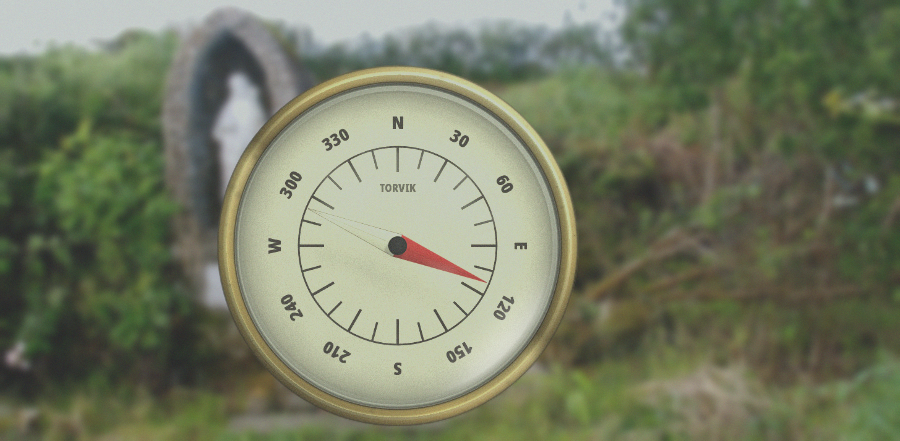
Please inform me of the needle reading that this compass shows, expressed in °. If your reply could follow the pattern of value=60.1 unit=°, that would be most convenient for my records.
value=112.5 unit=°
